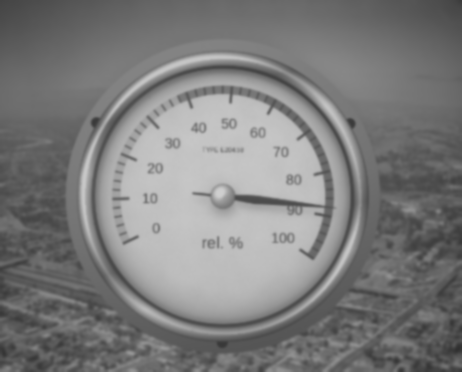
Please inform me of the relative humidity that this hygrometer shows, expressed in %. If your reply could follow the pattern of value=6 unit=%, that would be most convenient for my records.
value=88 unit=%
